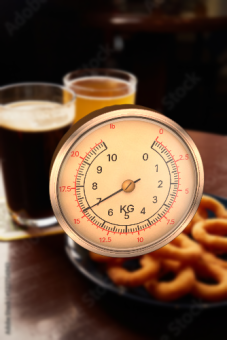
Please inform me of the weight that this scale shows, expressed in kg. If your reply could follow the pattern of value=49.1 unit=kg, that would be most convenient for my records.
value=7 unit=kg
